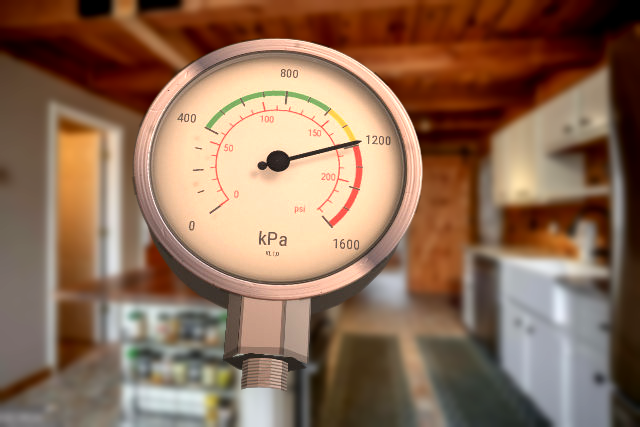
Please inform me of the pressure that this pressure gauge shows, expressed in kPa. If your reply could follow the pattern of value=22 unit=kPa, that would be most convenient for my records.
value=1200 unit=kPa
